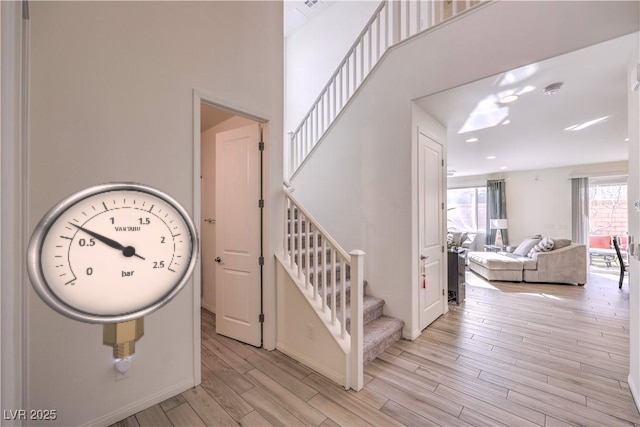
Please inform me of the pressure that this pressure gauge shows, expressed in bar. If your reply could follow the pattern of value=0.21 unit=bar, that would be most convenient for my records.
value=0.65 unit=bar
